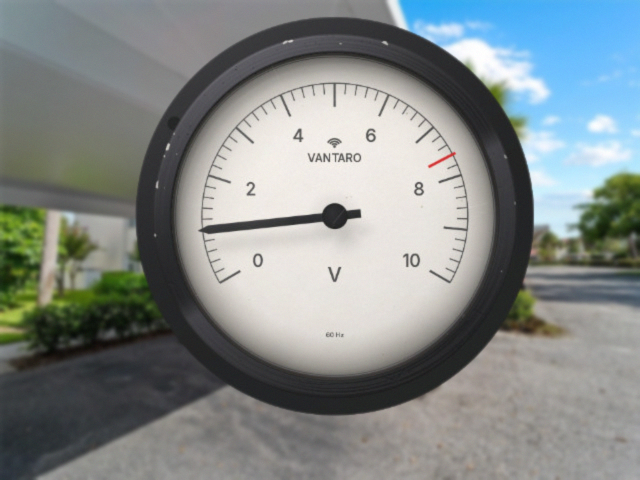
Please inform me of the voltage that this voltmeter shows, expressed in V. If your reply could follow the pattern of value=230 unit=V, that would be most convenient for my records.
value=1 unit=V
